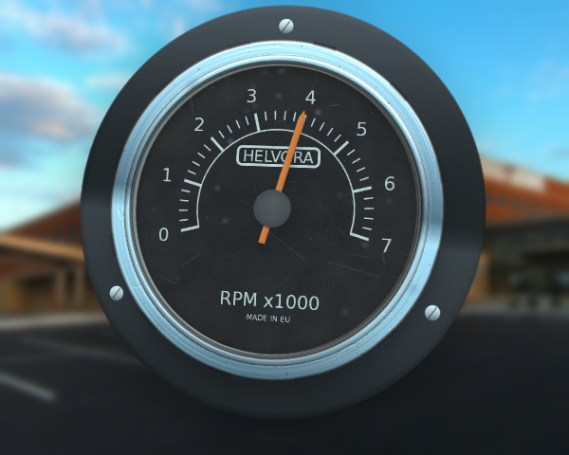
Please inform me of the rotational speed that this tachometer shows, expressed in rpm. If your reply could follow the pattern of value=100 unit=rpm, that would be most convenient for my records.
value=4000 unit=rpm
